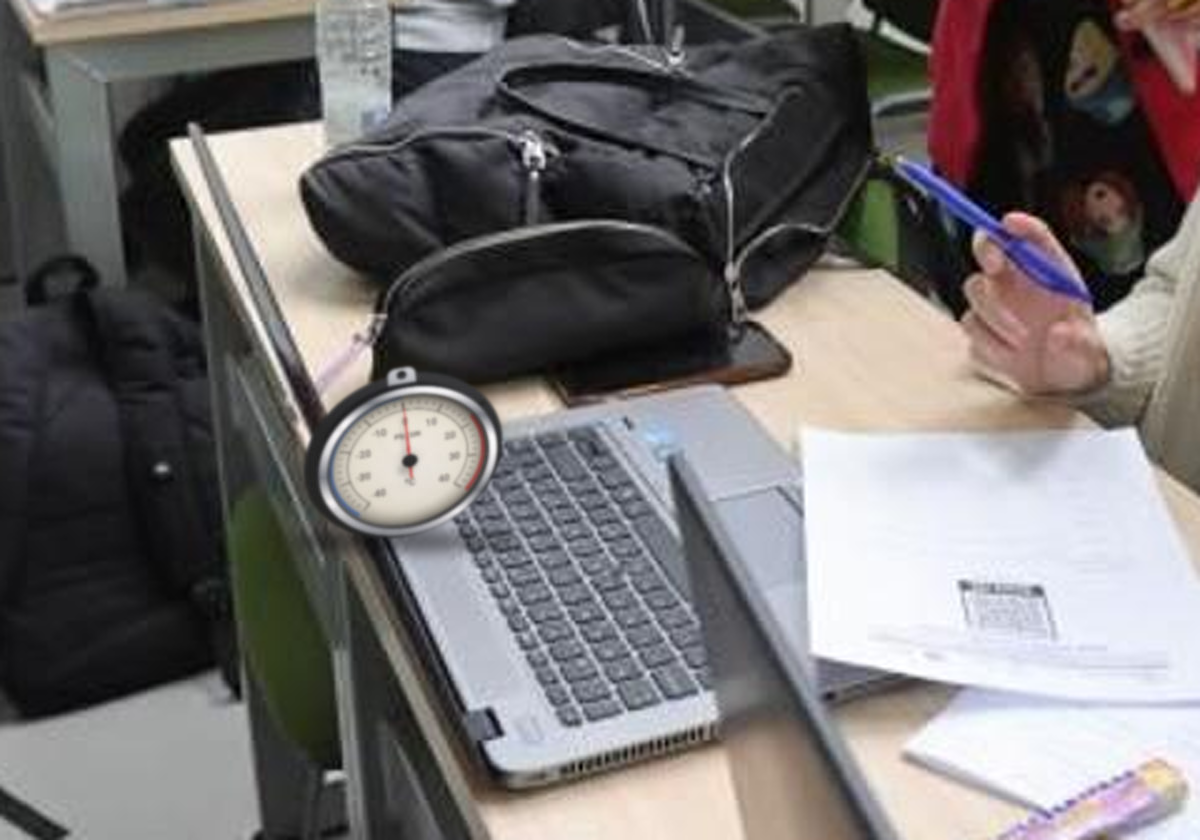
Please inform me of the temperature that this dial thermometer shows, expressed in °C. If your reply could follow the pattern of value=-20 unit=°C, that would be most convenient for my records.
value=0 unit=°C
